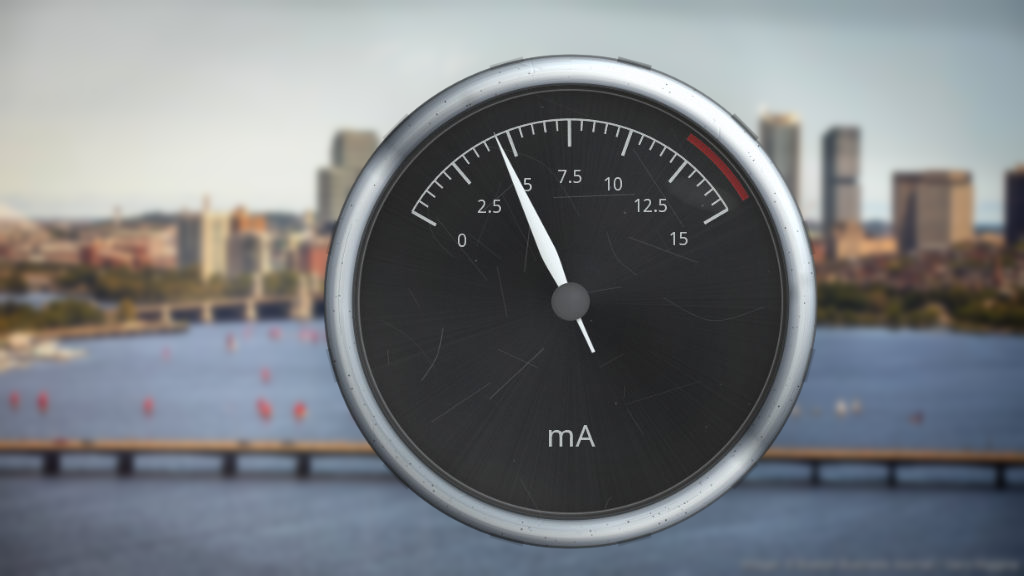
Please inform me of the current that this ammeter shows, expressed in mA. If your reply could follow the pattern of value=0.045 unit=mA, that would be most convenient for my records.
value=4.5 unit=mA
